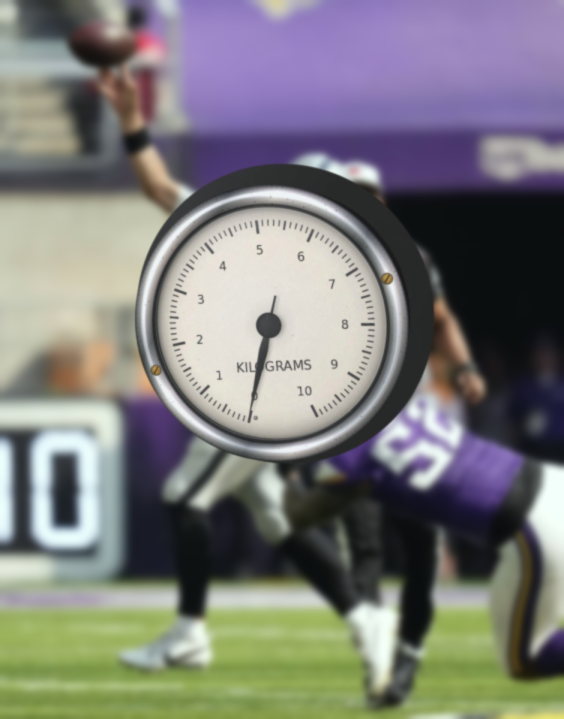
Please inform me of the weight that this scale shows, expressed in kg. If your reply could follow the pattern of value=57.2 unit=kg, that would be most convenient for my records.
value=0 unit=kg
